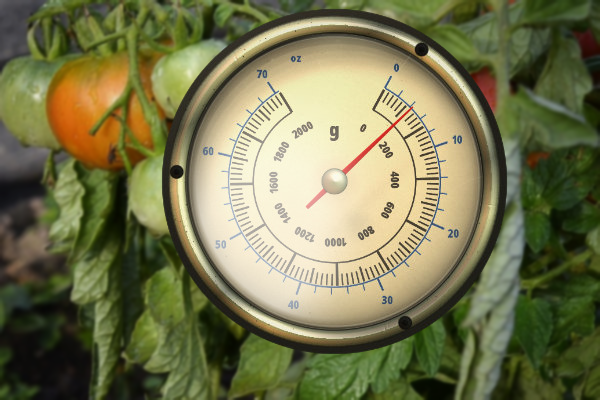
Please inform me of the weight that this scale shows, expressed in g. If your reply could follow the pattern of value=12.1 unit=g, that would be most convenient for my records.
value=120 unit=g
